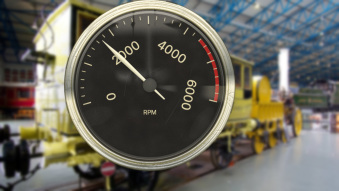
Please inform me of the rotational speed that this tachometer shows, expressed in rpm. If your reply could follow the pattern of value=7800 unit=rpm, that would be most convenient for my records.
value=1700 unit=rpm
